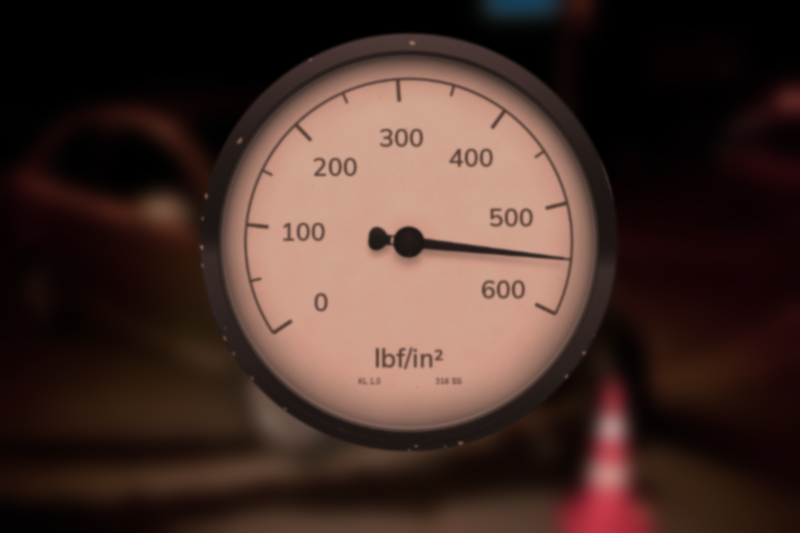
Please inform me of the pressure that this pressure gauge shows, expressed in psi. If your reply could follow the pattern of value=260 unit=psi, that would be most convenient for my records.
value=550 unit=psi
